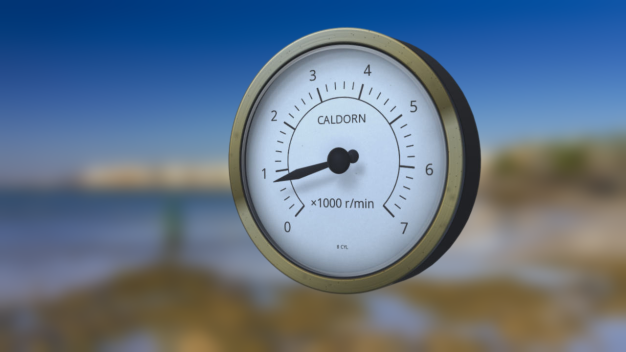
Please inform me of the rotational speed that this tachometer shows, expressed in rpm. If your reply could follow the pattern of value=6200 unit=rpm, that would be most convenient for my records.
value=800 unit=rpm
